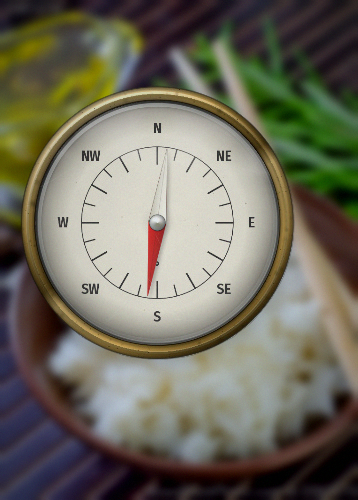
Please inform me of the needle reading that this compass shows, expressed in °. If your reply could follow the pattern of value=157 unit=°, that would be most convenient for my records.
value=187.5 unit=°
